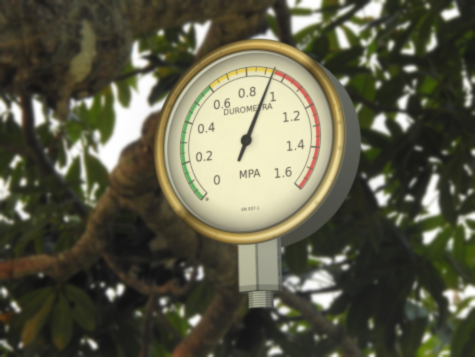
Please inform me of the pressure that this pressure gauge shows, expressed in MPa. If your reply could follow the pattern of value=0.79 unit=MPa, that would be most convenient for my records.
value=0.95 unit=MPa
